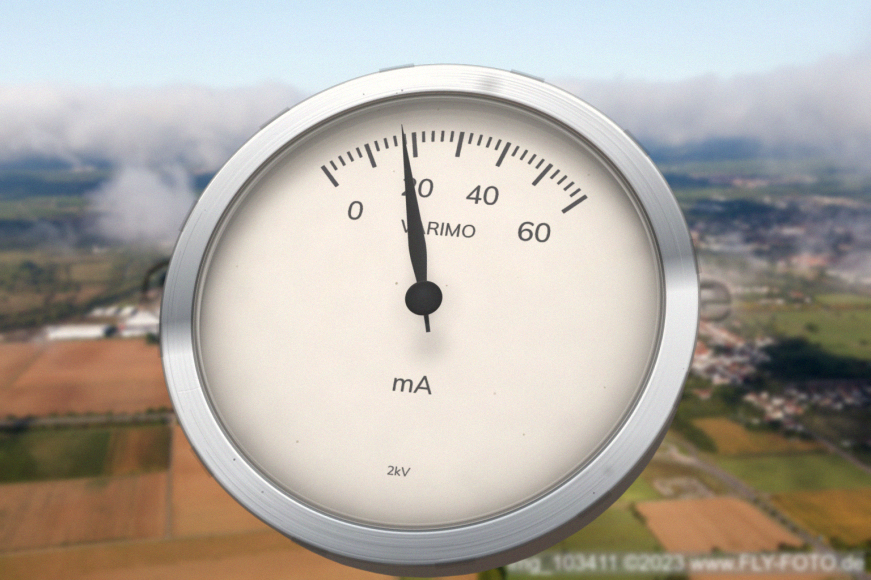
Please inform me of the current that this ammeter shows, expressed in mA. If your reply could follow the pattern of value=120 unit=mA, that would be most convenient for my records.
value=18 unit=mA
